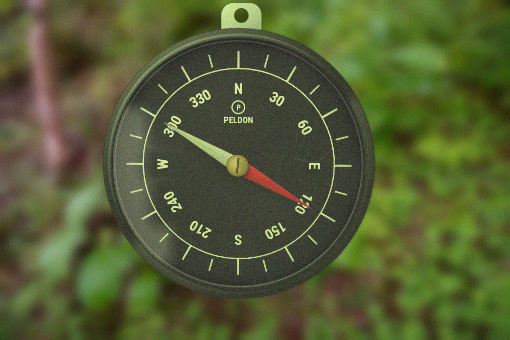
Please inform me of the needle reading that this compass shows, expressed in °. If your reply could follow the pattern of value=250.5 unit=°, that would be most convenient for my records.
value=120 unit=°
